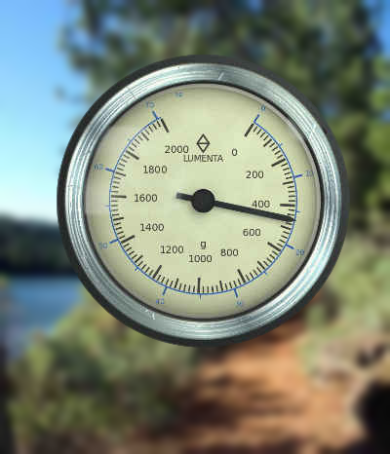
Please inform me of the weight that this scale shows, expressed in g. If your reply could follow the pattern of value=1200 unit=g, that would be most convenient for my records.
value=460 unit=g
